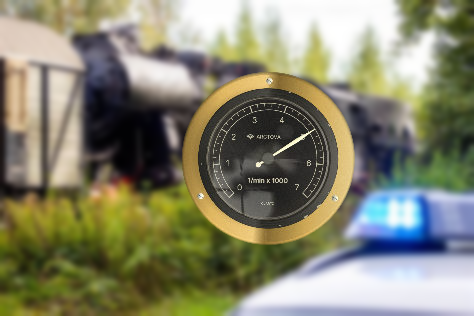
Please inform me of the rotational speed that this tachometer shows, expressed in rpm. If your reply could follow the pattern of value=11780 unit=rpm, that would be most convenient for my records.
value=5000 unit=rpm
